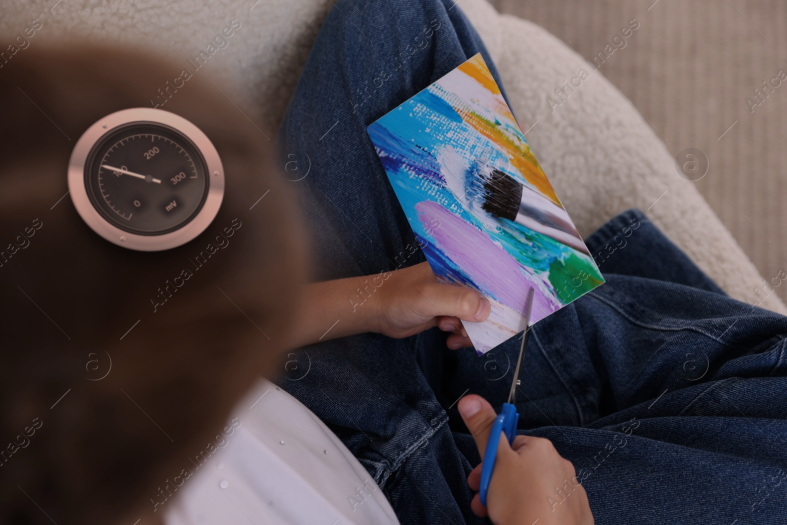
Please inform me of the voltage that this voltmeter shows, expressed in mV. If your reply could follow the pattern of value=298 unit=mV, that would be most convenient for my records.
value=100 unit=mV
